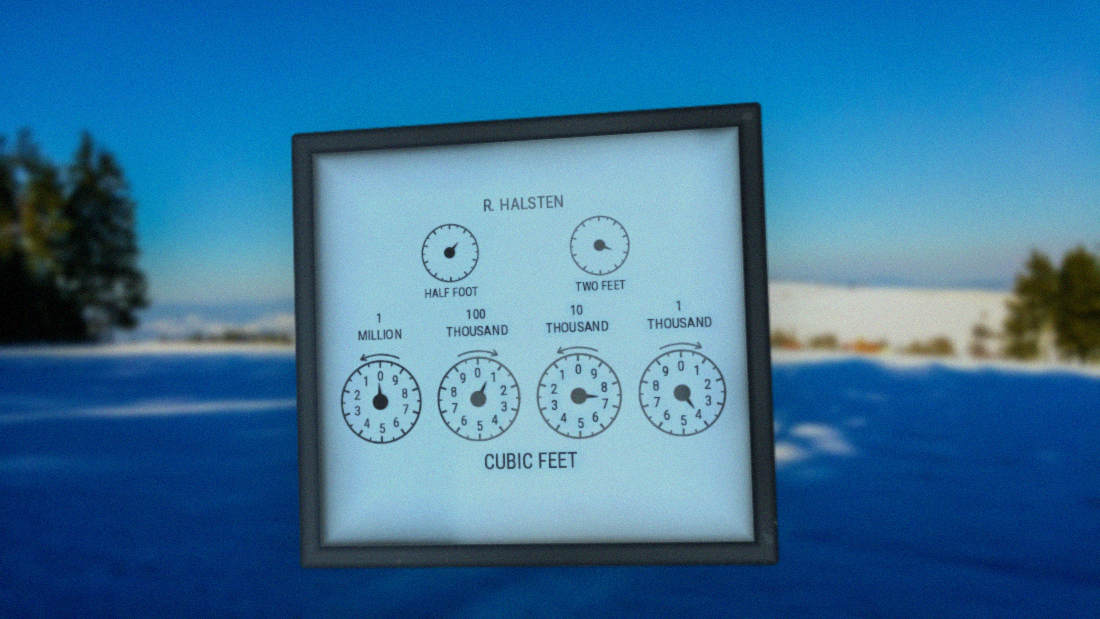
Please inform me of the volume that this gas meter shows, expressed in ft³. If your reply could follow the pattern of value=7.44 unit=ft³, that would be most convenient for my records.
value=7400 unit=ft³
